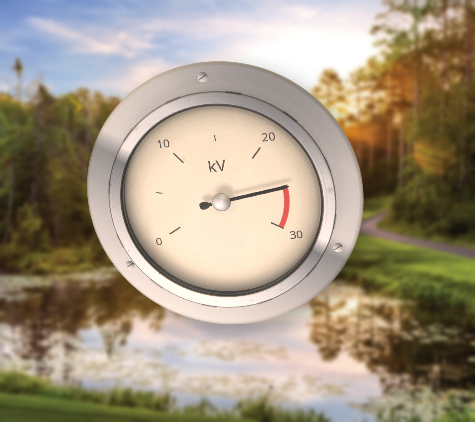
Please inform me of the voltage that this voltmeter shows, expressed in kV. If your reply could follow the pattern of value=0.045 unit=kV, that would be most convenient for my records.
value=25 unit=kV
